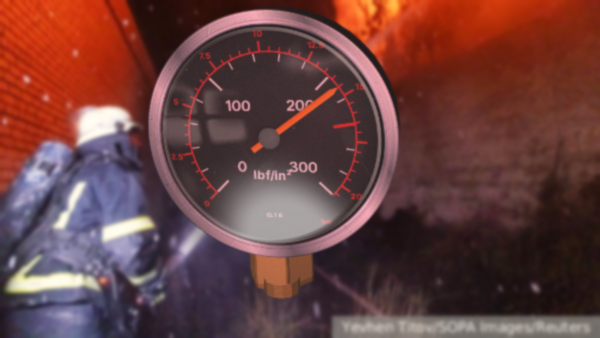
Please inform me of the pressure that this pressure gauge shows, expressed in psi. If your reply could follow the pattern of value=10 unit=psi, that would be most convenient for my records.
value=210 unit=psi
